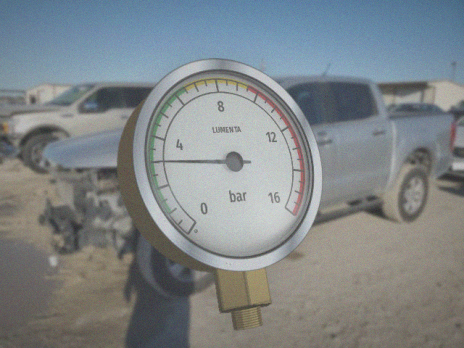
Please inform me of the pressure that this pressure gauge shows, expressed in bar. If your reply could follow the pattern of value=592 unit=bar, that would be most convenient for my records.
value=3 unit=bar
